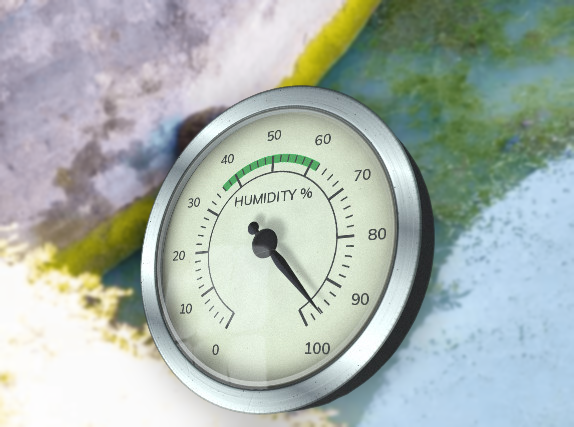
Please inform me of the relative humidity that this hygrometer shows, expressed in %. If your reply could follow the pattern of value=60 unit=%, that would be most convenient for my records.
value=96 unit=%
